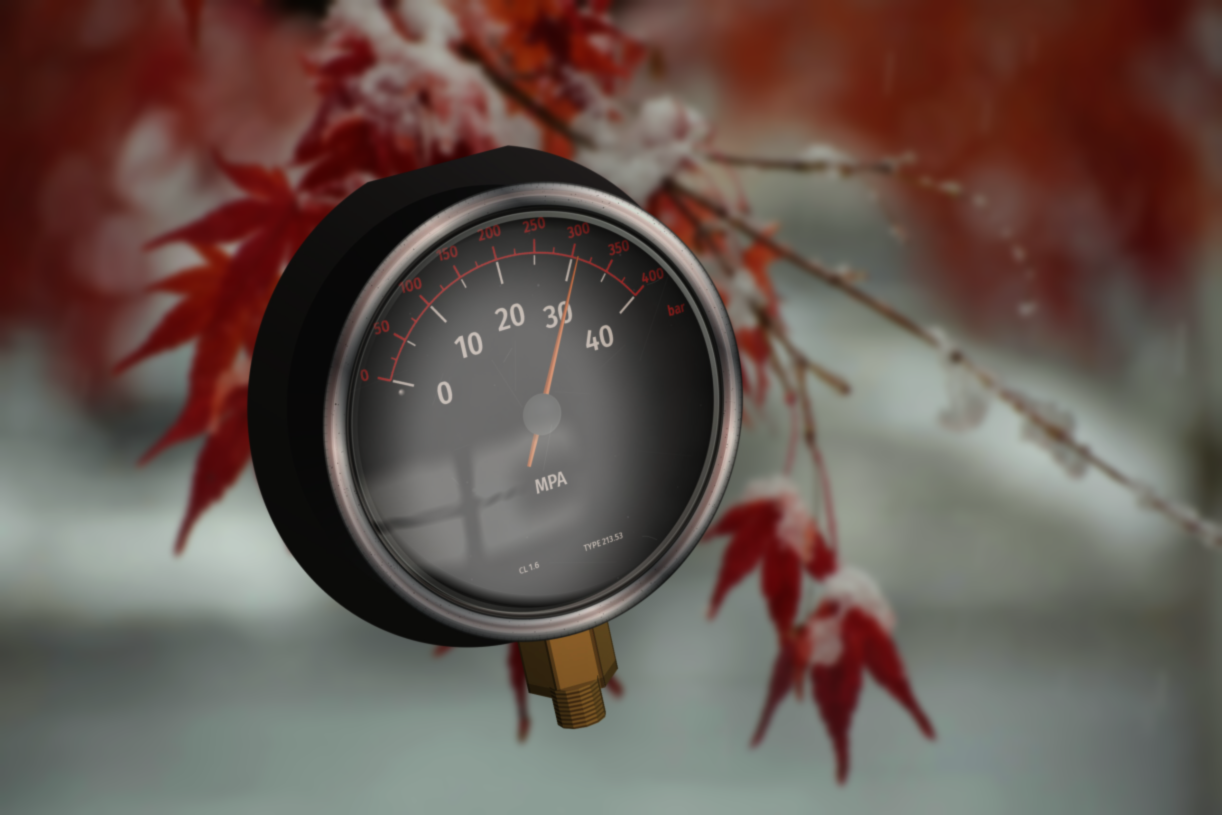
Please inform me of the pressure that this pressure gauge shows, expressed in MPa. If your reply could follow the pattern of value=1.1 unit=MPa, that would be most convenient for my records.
value=30 unit=MPa
